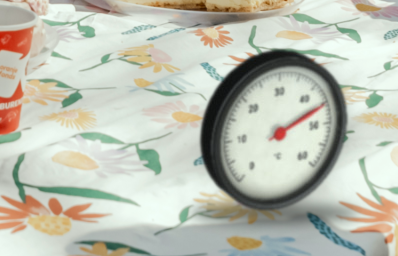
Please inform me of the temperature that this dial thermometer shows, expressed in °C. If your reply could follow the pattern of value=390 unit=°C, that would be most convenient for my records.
value=45 unit=°C
